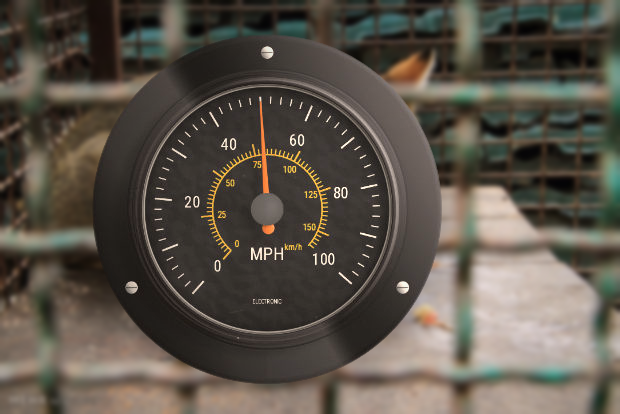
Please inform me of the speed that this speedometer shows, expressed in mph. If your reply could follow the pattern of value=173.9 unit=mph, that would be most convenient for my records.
value=50 unit=mph
